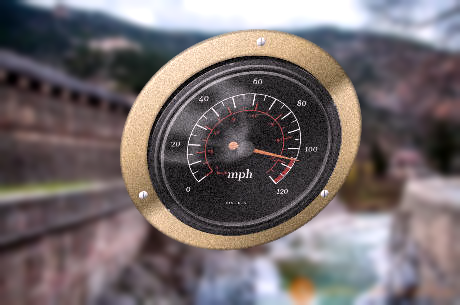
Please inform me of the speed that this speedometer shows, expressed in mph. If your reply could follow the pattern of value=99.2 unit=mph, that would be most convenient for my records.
value=105 unit=mph
